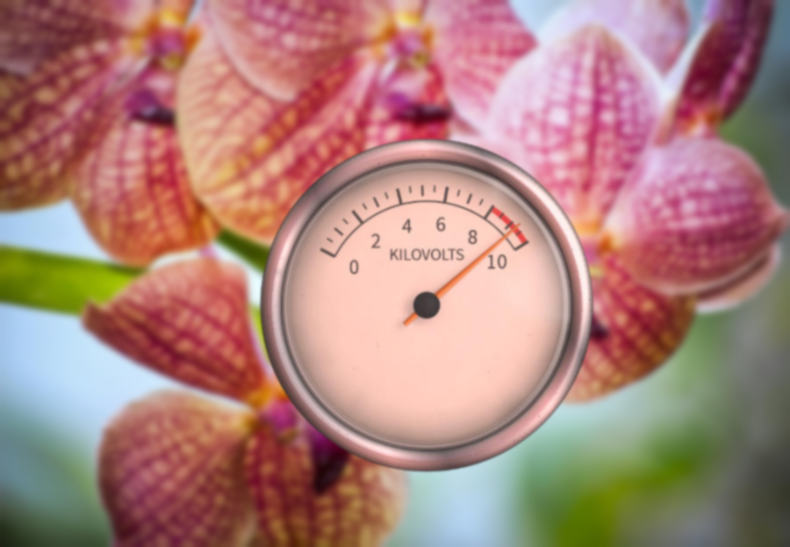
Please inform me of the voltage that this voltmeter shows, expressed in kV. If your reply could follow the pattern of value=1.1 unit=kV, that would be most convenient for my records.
value=9.25 unit=kV
